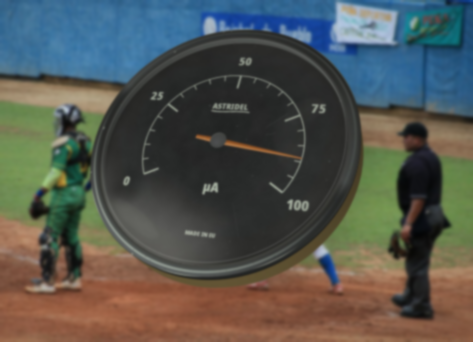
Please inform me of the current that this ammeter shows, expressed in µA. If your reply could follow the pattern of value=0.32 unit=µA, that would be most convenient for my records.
value=90 unit=µA
